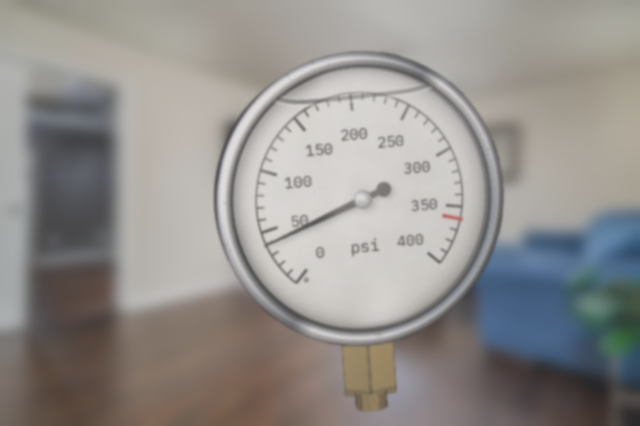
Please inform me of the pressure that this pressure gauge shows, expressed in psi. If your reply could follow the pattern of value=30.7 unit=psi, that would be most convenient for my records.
value=40 unit=psi
